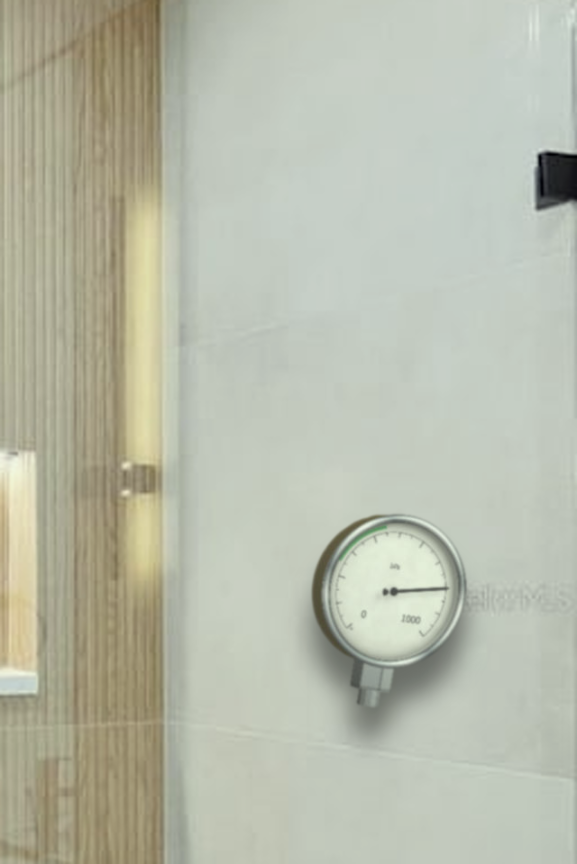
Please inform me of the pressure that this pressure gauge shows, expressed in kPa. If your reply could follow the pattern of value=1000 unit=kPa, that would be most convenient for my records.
value=800 unit=kPa
